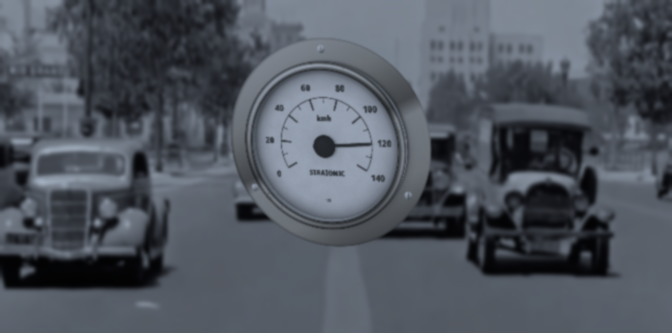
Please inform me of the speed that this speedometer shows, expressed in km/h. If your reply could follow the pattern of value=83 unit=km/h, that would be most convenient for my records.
value=120 unit=km/h
